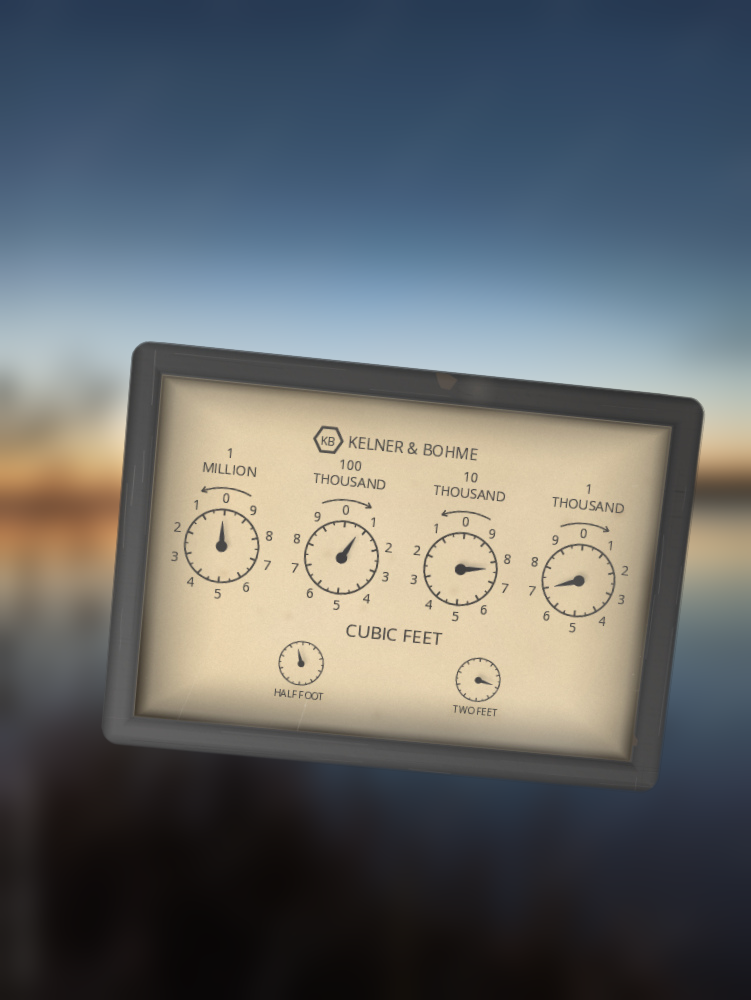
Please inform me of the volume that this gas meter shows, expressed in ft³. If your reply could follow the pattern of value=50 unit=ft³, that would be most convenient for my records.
value=7700 unit=ft³
